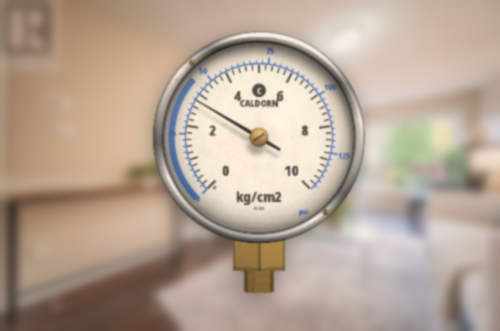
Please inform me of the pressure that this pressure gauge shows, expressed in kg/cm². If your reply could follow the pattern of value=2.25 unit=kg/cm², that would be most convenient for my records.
value=2.8 unit=kg/cm²
